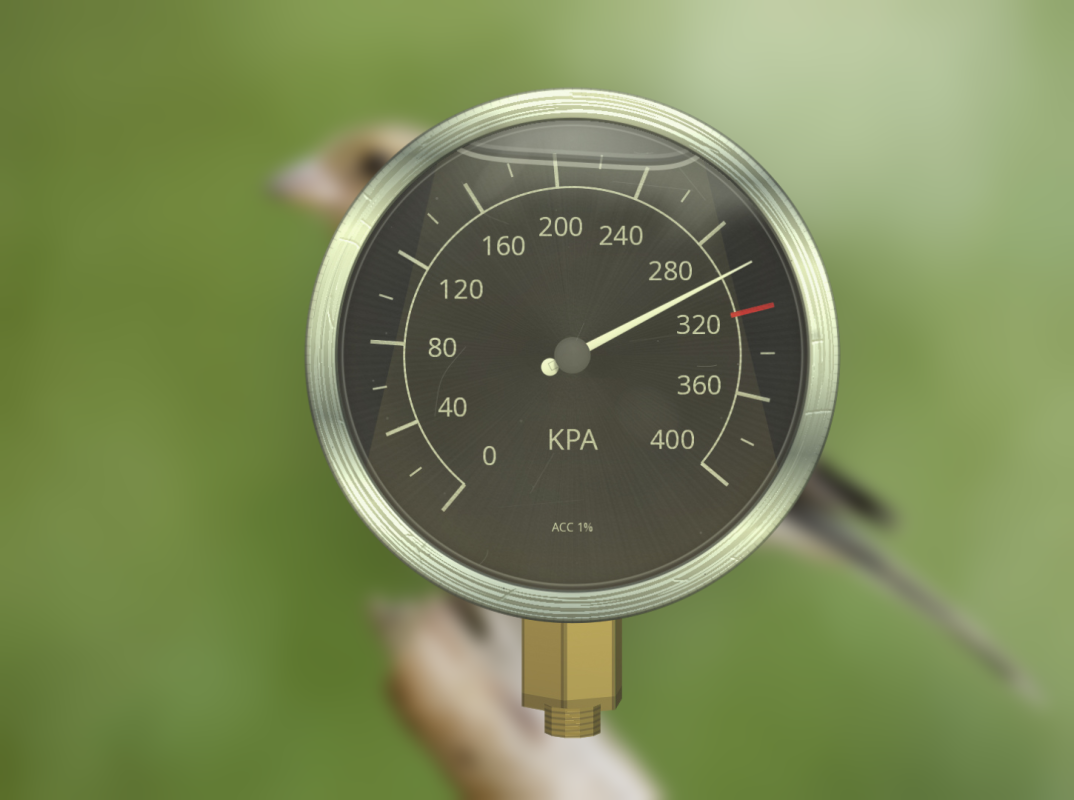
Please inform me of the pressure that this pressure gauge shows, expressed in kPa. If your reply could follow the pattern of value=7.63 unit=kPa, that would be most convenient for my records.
value=300 unit=kPa
